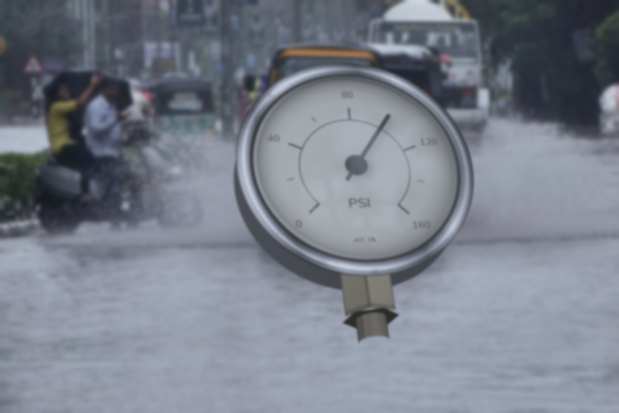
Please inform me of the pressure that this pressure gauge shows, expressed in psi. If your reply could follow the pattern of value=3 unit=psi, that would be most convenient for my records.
value=100 unit=psi
